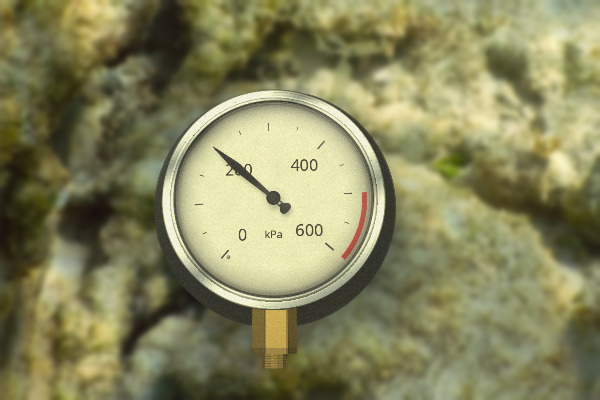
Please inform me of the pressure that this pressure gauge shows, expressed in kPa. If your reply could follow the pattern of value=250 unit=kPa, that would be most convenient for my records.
value=200 unit=kPa
